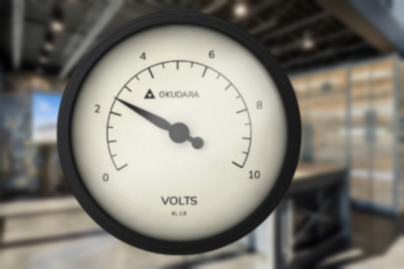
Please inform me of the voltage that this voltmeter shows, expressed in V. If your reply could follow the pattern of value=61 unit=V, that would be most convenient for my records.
value=2.5 unit=V
